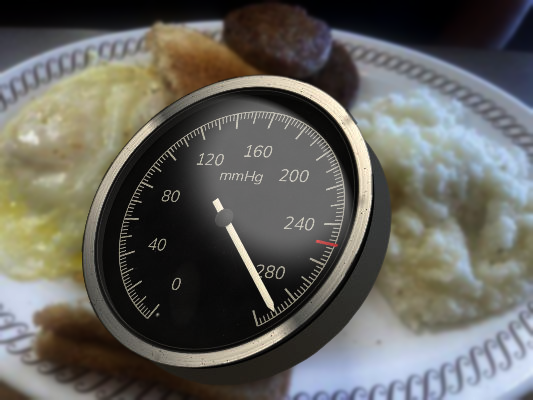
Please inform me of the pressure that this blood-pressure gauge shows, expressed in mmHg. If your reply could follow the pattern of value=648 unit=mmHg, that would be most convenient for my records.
value=290 unit=mmHg
